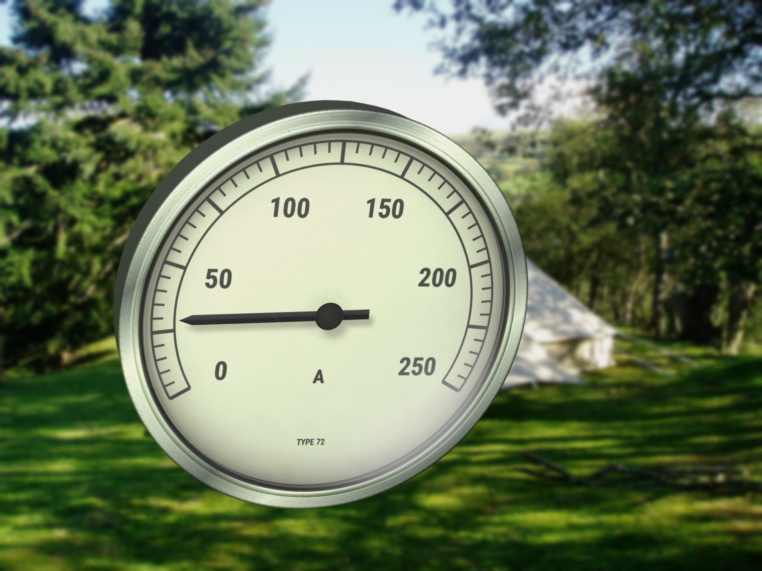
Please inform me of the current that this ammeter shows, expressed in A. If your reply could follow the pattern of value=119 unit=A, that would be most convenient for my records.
value=30 unit=A
